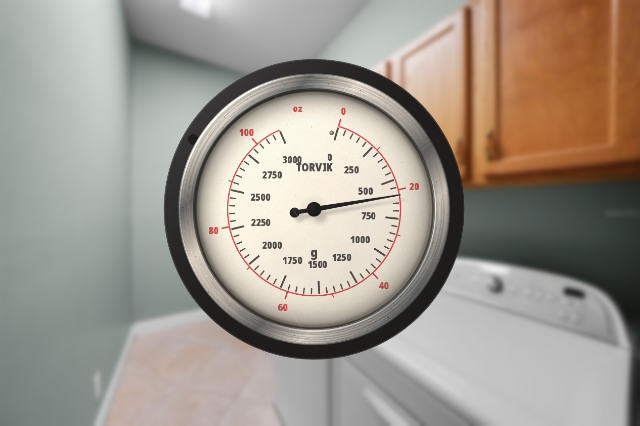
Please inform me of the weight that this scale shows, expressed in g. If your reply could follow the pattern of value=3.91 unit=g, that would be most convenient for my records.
value=600 unit=g
